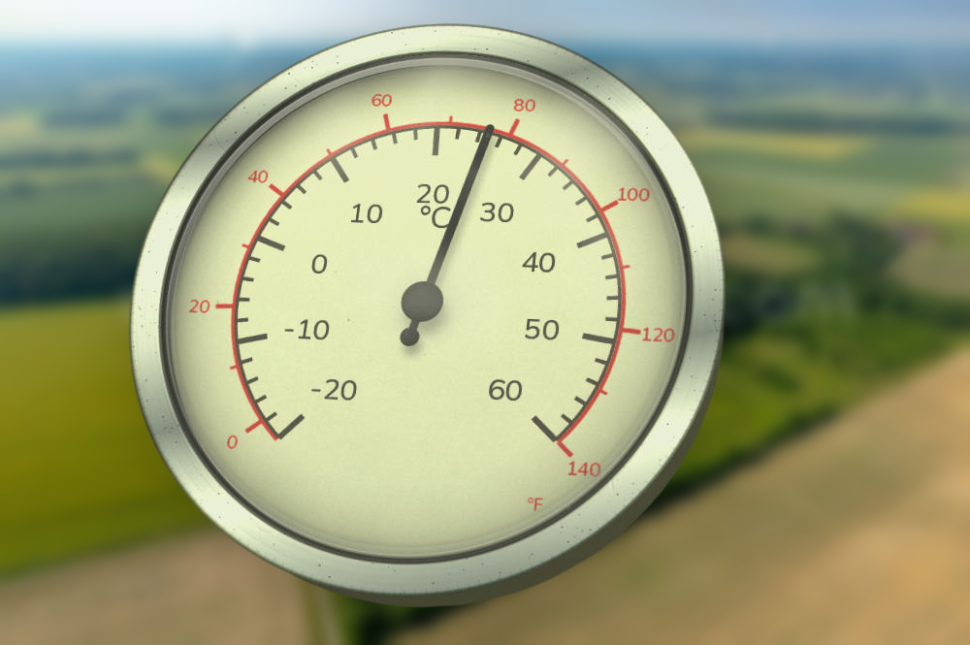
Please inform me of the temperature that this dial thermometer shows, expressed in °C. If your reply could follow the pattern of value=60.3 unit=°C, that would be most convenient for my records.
value=25 unit=°C
